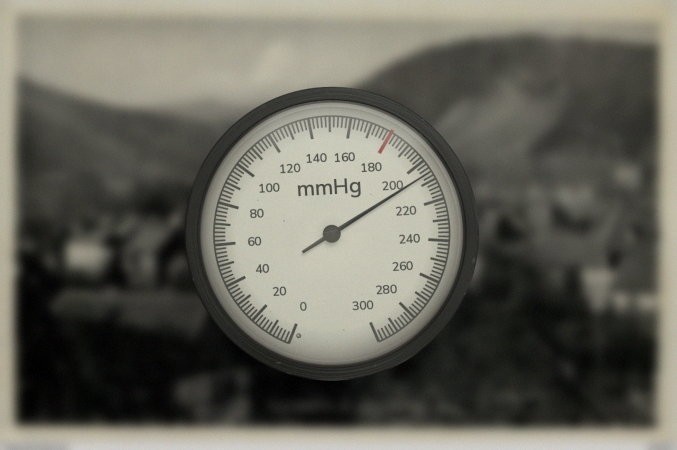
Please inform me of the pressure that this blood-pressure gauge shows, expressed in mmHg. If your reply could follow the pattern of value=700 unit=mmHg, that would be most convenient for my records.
value=206 unit=mmHg
